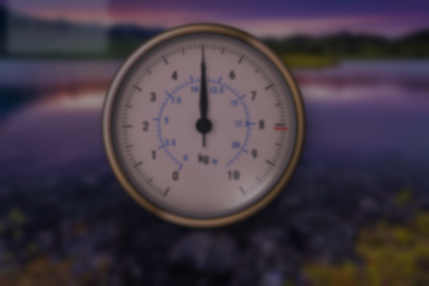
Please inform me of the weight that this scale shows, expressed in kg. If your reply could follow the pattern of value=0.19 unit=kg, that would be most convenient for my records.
value=5 unit=kg
